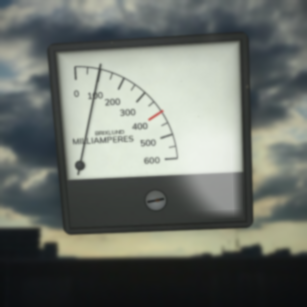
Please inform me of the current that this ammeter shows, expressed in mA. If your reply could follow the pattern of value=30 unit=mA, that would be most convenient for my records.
value=100 unit=mA
